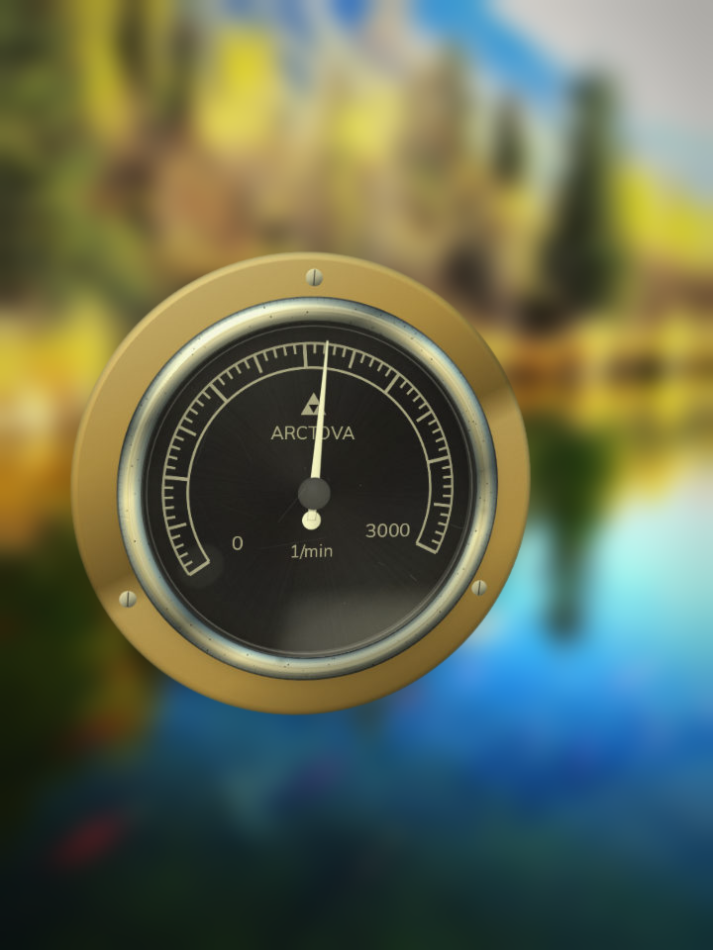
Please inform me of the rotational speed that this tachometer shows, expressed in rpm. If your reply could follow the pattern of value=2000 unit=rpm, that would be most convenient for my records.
value=1600 unit=rpm
